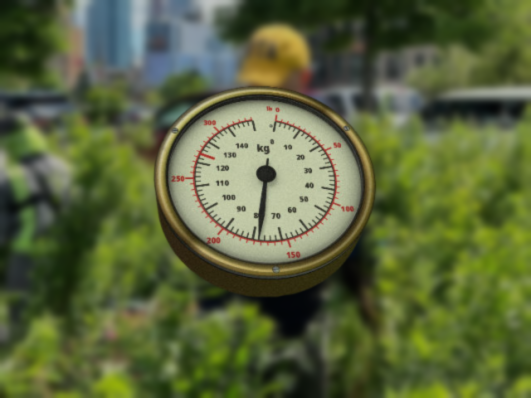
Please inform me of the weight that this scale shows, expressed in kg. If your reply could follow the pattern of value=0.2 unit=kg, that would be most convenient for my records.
value=78 unit=kg
